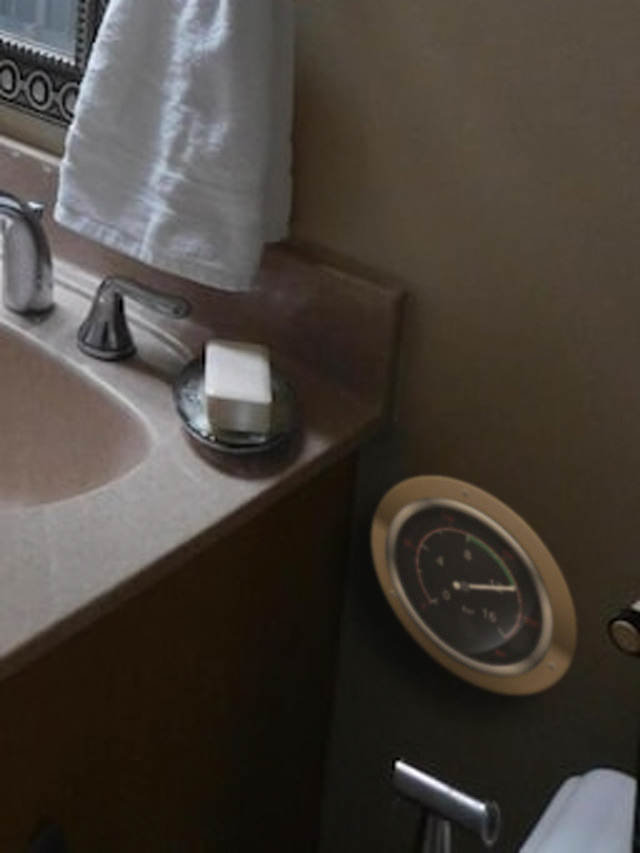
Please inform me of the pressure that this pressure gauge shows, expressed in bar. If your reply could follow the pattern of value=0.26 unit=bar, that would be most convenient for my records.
value=12 unit=bar
